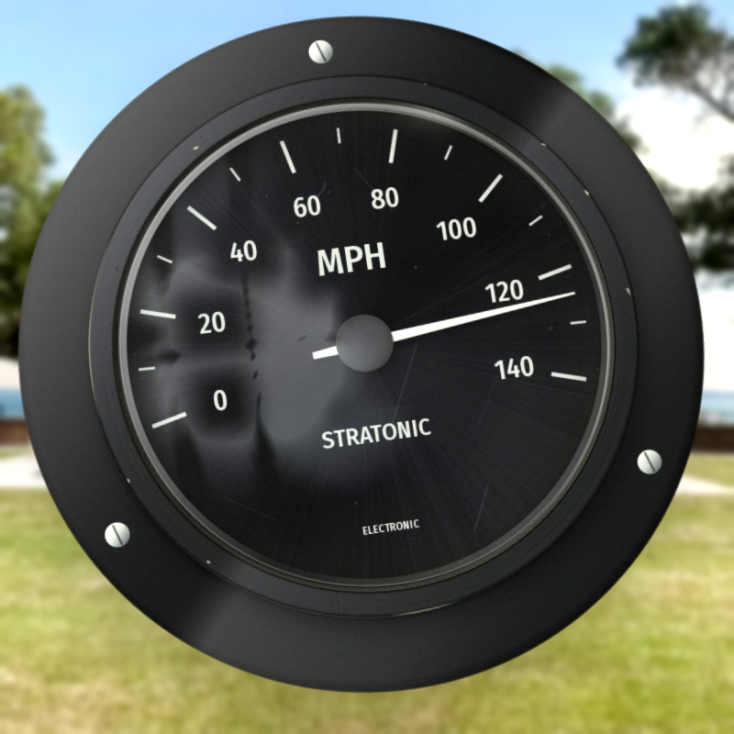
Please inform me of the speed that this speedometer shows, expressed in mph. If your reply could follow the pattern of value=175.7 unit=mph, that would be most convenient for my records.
value=125 unit=mph
